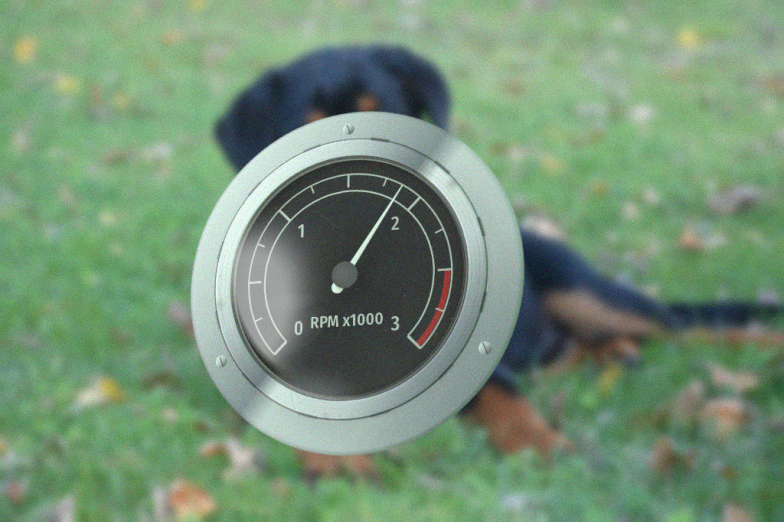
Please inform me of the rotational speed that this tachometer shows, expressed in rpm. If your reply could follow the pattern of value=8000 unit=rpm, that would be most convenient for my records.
value=1875 unit=rpm
